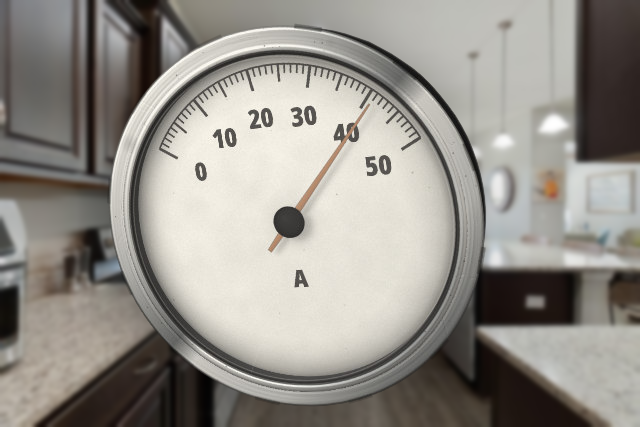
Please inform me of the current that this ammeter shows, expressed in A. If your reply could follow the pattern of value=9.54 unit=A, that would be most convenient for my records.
value=41 unit=A
